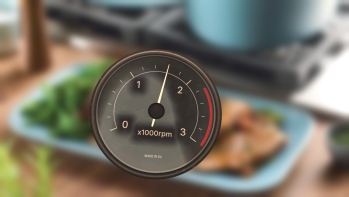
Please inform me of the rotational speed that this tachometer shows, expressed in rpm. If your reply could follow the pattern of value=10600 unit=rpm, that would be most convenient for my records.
value=1600 unit=rpm
